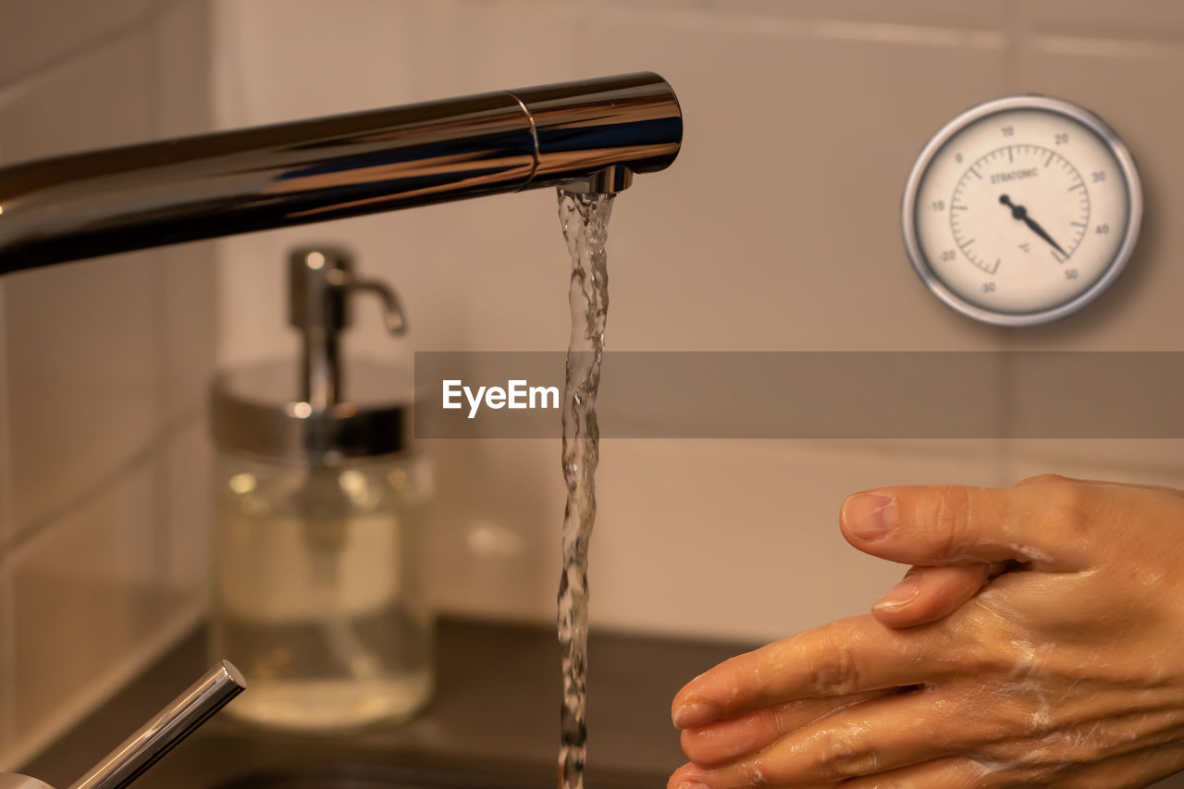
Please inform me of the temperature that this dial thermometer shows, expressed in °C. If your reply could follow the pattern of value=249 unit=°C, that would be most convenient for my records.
value=48 unit=°C
